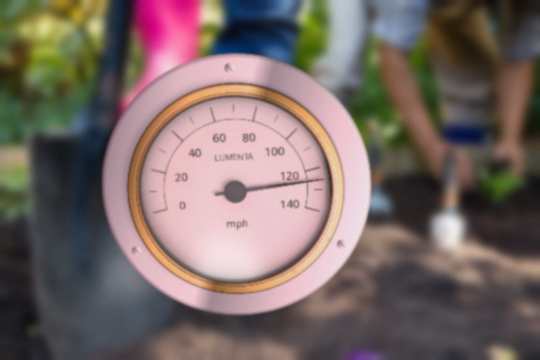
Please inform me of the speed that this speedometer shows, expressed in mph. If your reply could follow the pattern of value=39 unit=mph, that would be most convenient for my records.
value=125 unit=mph
